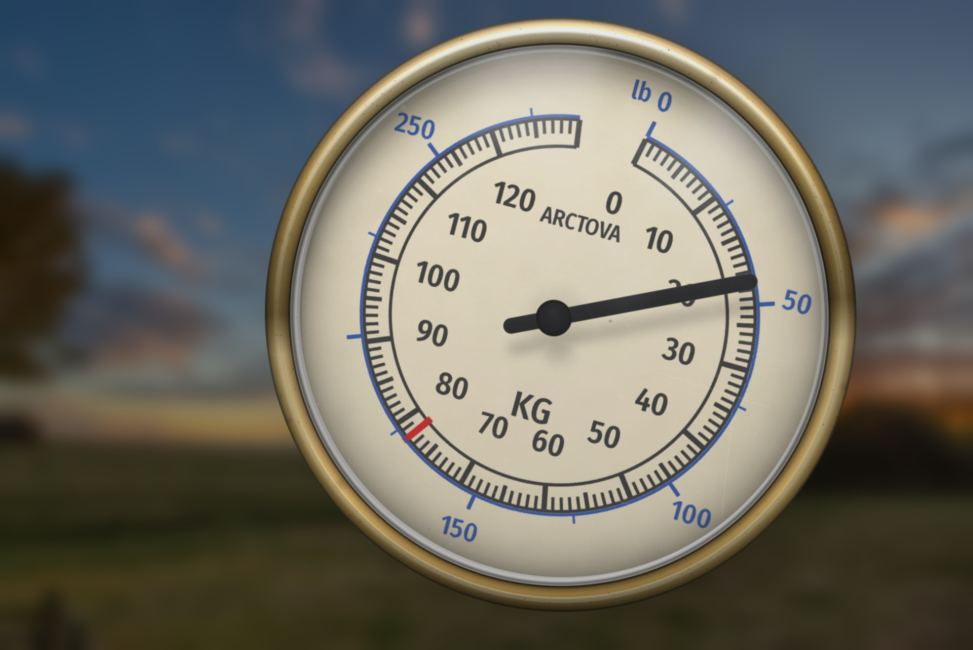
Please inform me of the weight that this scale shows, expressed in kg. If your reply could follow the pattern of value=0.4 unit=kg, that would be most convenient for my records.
value=20 unit=kg
